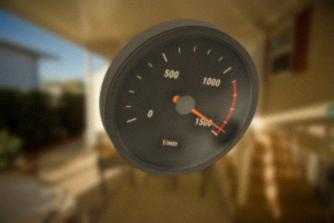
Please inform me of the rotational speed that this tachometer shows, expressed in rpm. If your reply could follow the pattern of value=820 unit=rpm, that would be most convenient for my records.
value=1450 unit=rpm
